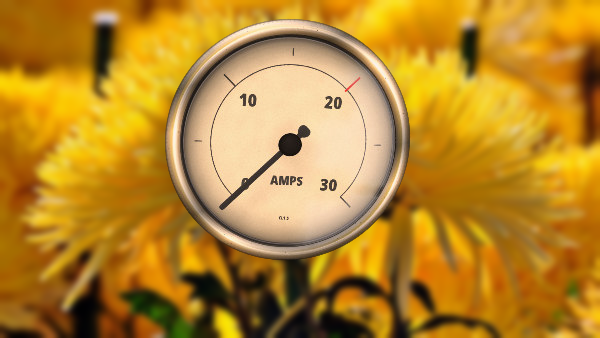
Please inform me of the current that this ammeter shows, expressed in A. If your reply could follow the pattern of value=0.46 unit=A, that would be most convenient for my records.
value=0 unit=A
